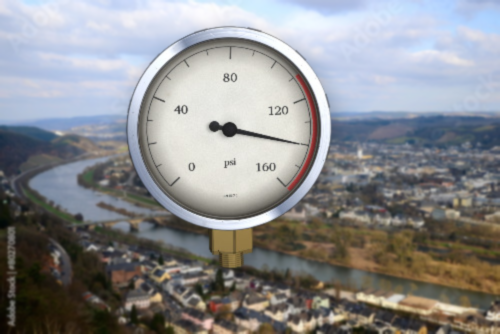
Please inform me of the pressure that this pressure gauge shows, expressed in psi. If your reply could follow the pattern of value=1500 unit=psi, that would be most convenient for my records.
value=140 unit=psi
